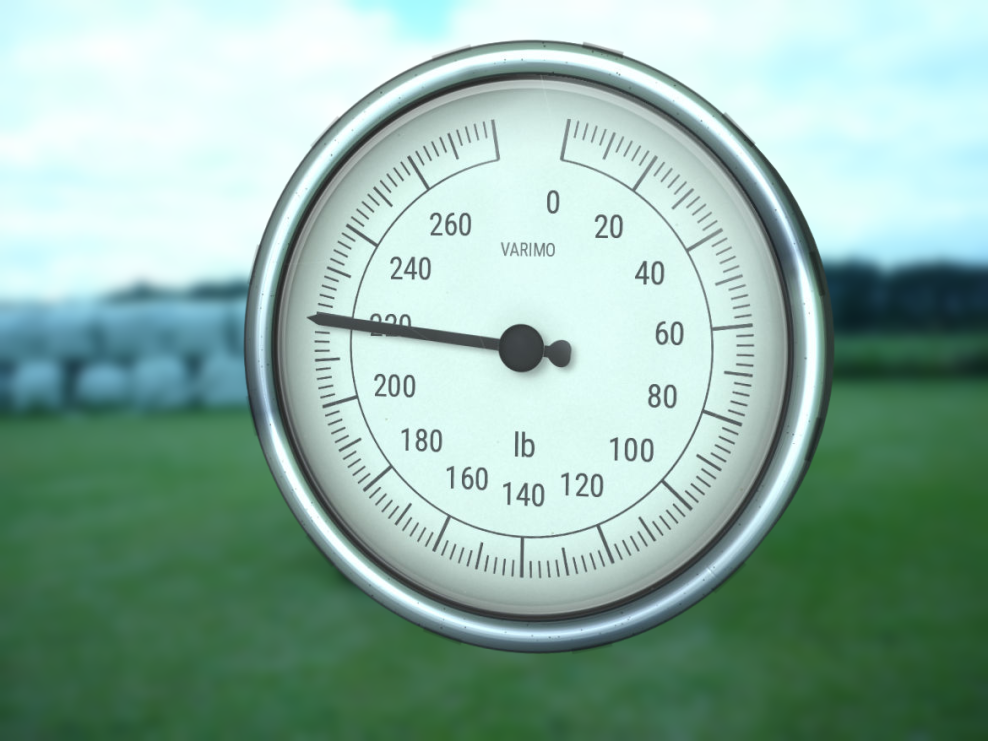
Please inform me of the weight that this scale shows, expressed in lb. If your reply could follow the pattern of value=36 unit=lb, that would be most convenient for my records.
value=219 unit=lb
